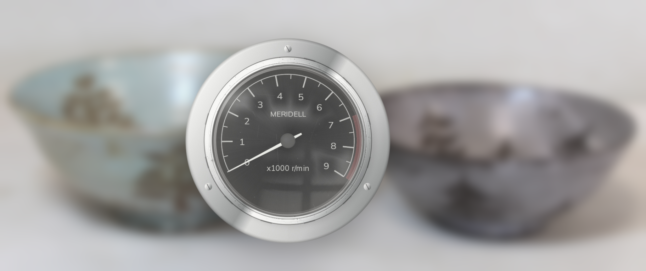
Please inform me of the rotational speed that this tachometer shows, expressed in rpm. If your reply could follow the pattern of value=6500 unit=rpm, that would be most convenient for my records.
value=0 unit=rpm
